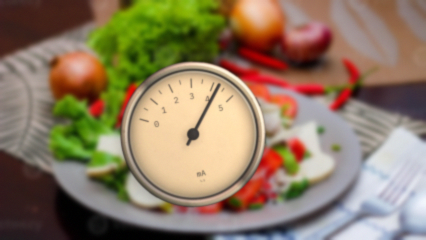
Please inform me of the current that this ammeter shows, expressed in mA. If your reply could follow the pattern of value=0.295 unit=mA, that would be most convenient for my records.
value=4.25 unit=mA
